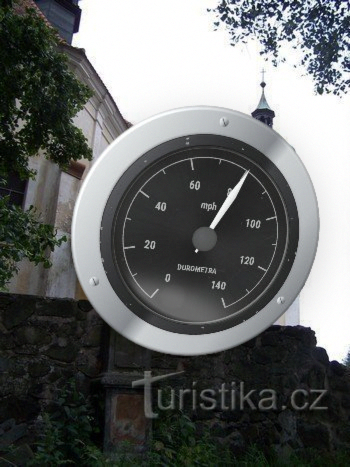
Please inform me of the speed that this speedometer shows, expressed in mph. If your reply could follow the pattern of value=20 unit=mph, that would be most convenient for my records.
value=80 unit=mph
